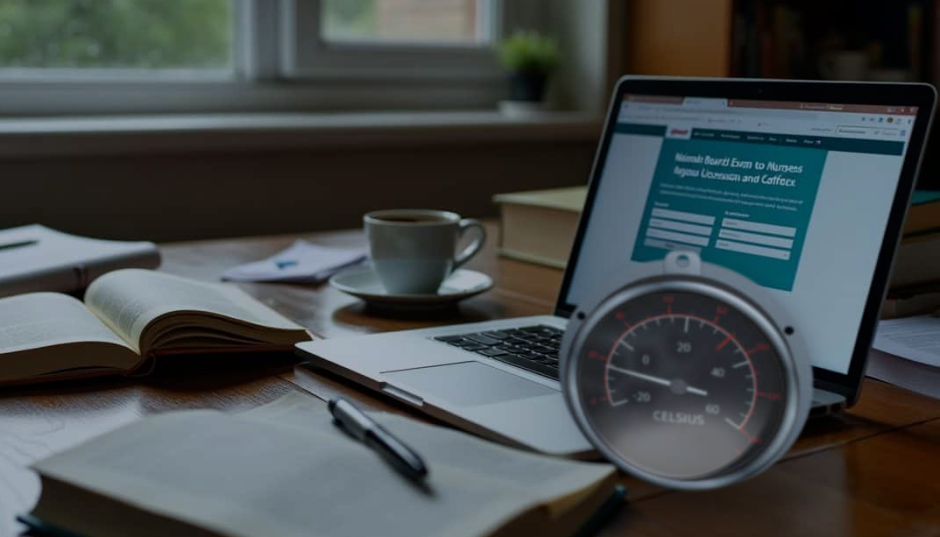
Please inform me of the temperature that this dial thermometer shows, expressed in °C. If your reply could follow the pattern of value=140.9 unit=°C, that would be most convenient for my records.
value=-8 unit=°C
